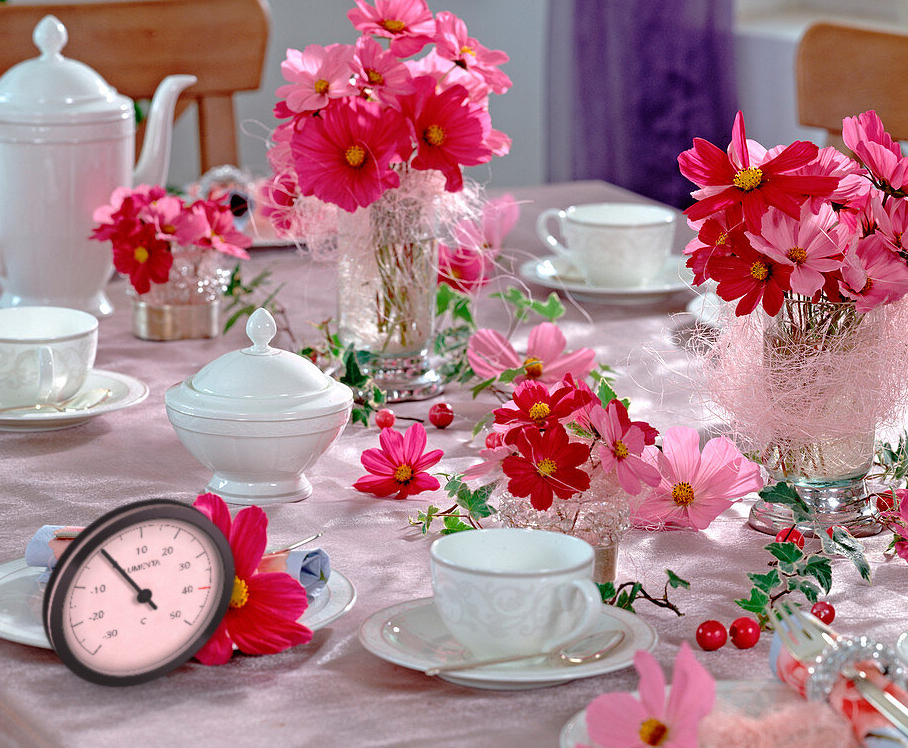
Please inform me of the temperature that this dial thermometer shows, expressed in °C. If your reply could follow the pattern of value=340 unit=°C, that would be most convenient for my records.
value=0 unit=°C
